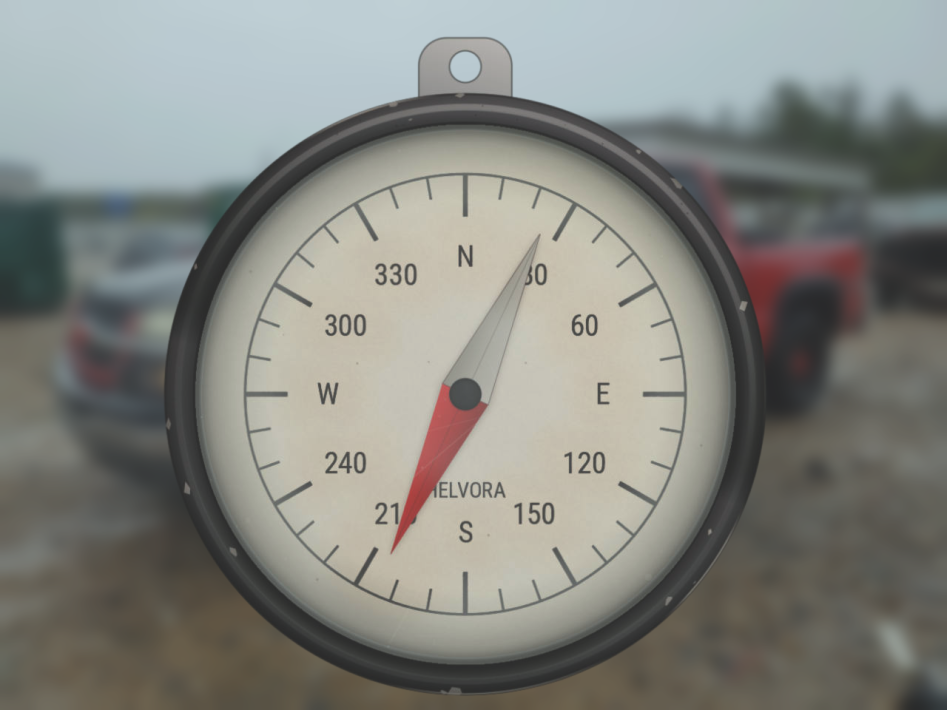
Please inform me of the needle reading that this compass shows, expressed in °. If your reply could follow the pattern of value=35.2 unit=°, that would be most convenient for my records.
value=205 unit=°
